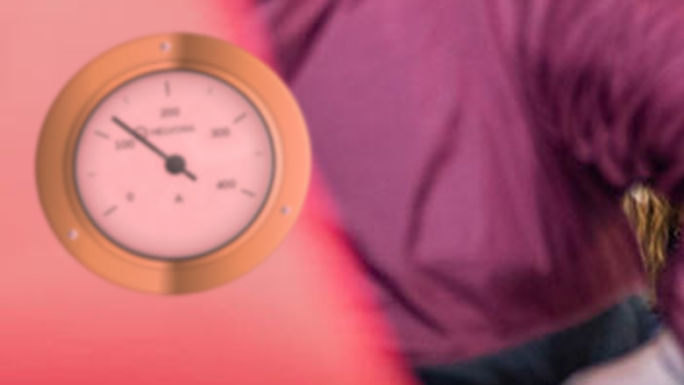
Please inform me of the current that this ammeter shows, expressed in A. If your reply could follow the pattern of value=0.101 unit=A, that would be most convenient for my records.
value=125 unit=A
